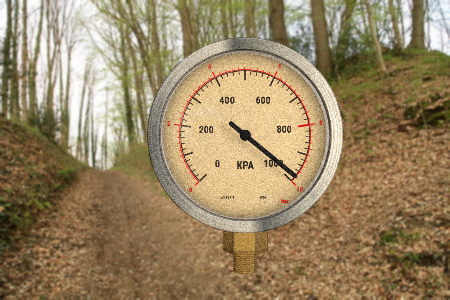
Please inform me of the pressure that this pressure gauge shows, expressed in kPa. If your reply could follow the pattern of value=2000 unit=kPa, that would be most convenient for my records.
value=980 unit=kPa
